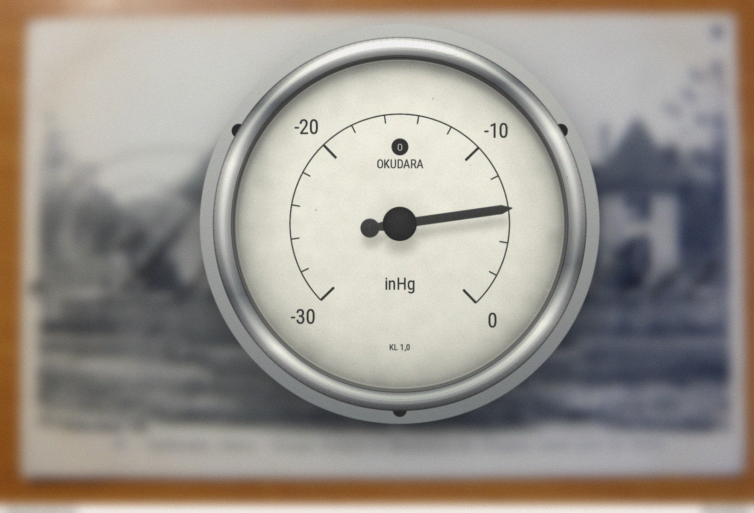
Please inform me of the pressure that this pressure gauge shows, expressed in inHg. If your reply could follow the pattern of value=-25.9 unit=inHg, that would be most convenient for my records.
value=-6 unit=inHg
